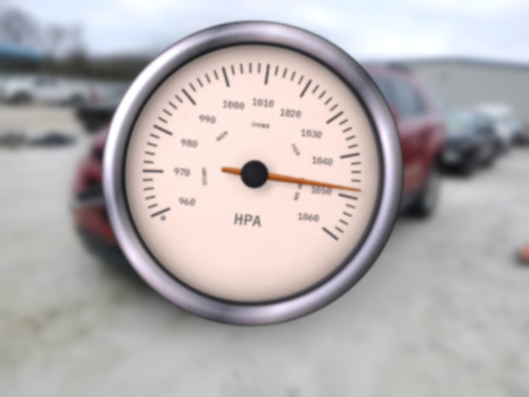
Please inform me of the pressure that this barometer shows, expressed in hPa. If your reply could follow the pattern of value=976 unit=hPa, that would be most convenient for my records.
value=1048 unit=hPa
